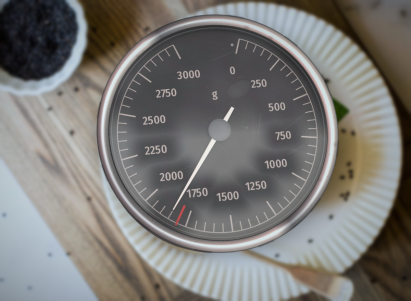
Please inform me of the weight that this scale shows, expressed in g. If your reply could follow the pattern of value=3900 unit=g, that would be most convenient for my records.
value=1850 unit=g
